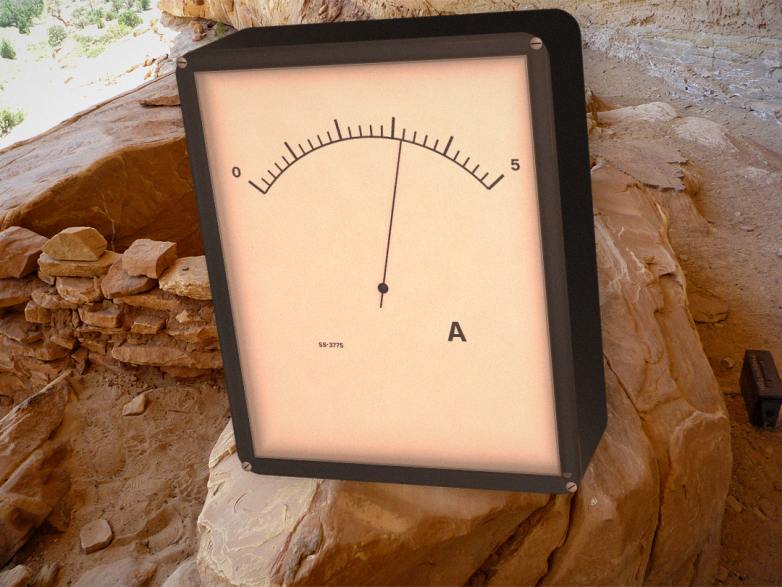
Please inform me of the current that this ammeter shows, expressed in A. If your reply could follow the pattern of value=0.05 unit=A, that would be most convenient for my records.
value=3.2 unit=A
